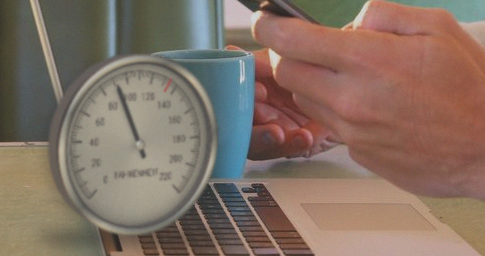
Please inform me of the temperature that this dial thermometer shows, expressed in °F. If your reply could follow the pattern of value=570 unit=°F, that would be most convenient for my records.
value=90 unit=°F
